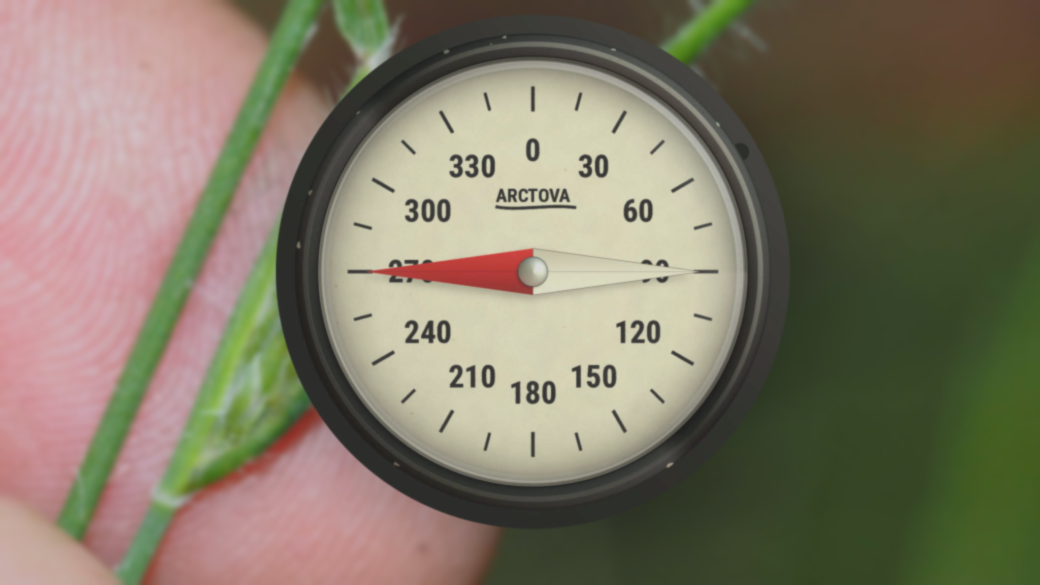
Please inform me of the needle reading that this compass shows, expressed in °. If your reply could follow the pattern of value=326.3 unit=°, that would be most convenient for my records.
value=270 unit=°
